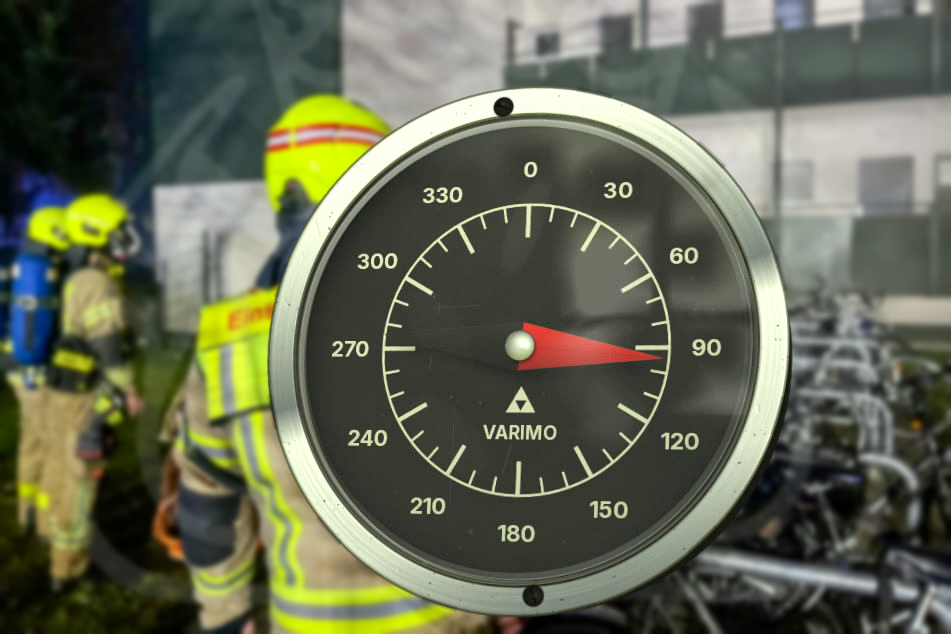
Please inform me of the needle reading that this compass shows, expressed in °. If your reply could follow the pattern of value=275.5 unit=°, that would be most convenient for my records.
value=95 unit=°
